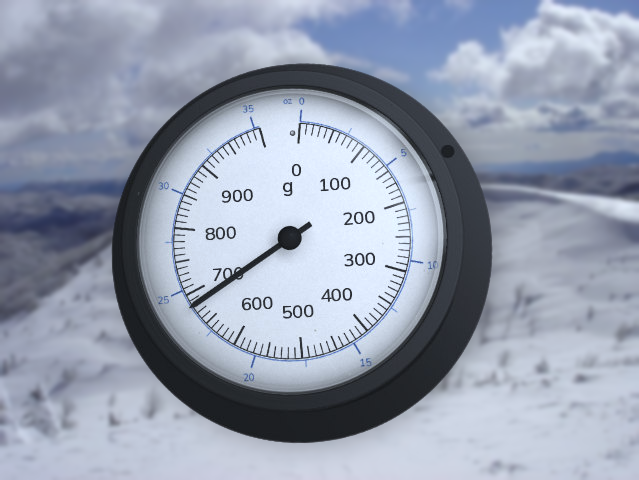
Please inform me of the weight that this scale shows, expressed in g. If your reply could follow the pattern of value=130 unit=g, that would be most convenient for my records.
value=680 unit=g
